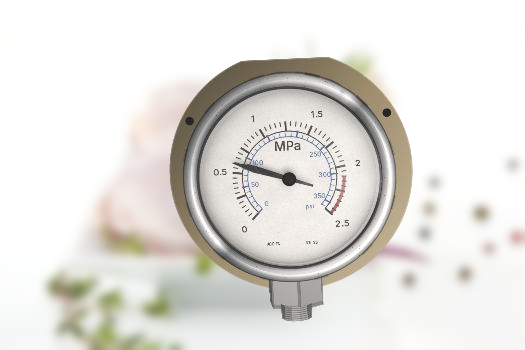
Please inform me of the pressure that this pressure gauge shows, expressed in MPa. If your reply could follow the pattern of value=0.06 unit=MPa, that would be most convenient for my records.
value=0.6 unit=MPa
